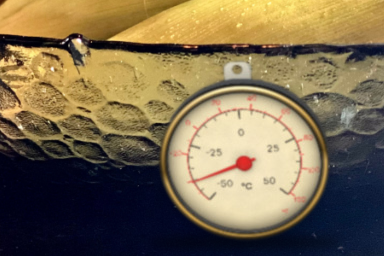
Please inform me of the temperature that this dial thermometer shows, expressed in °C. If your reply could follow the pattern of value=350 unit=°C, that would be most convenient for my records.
value=-40 unit=°C
